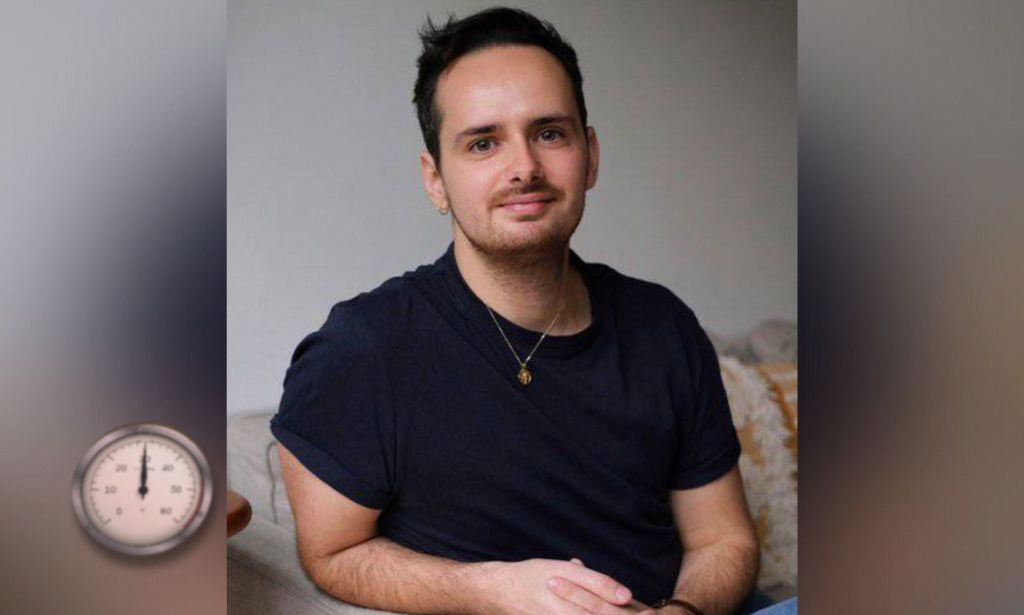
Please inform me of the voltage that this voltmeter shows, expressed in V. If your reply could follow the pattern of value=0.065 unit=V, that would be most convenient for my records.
value=30 unit=V
